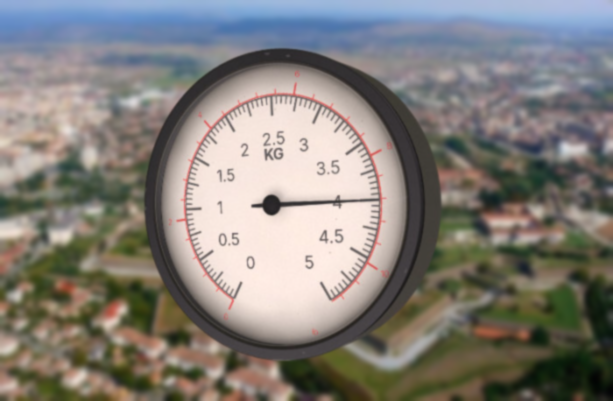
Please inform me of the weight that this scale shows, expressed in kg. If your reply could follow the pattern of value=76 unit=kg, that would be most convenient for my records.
value=4 unit=kg
